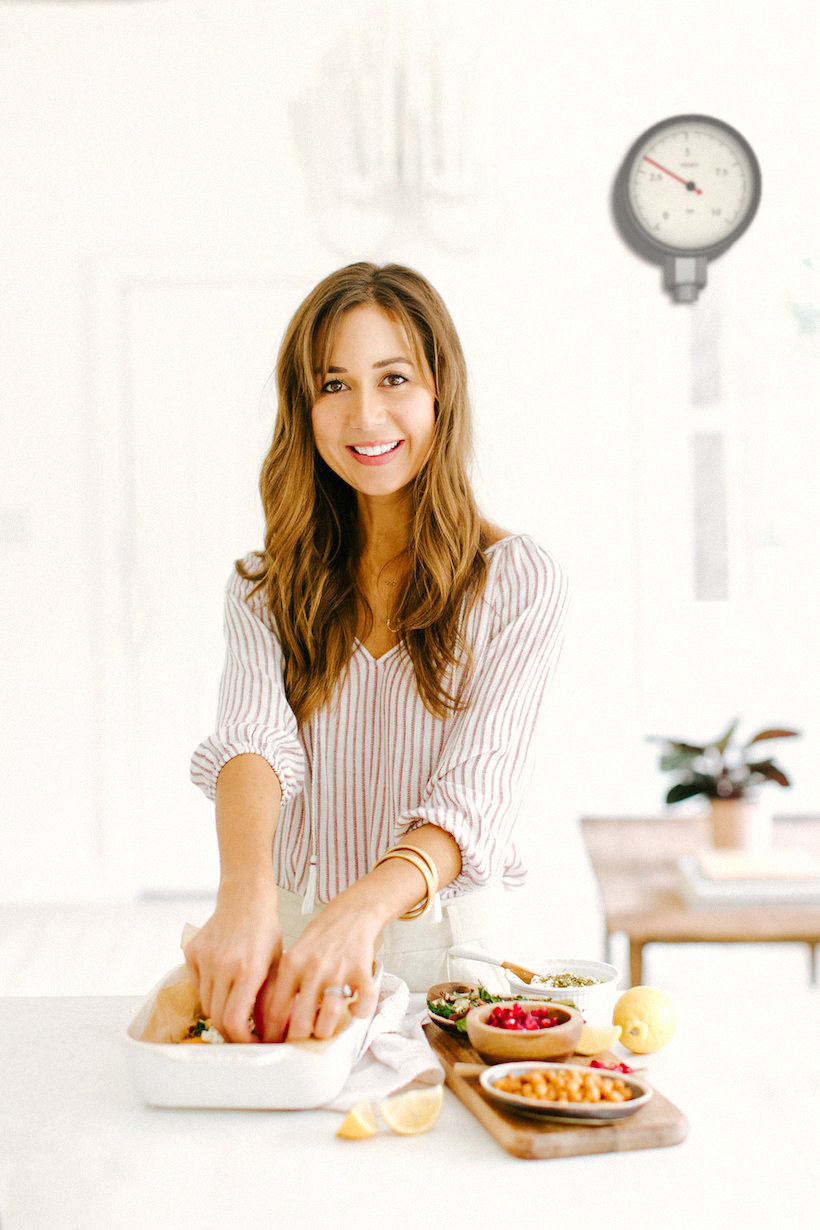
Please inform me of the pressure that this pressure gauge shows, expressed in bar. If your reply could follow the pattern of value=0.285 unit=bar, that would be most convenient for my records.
value=3 unit=bar
